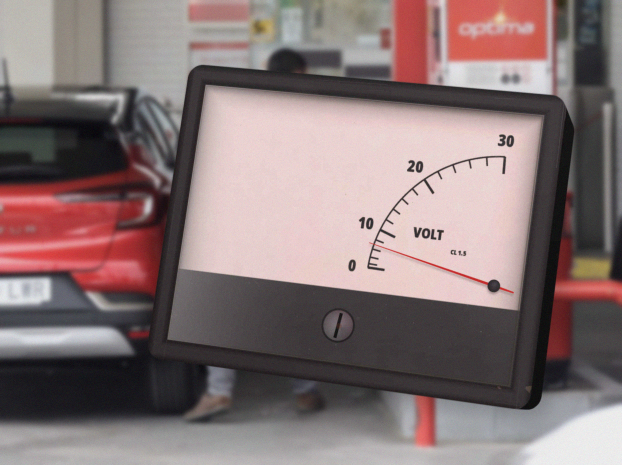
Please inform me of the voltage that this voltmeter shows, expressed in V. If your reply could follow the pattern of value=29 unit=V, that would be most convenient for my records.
value=7 unit=V
